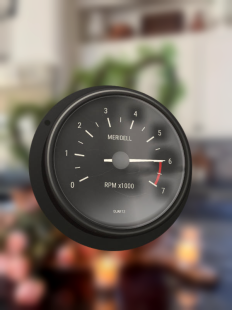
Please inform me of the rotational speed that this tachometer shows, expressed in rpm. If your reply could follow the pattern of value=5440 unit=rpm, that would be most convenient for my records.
value=6000 unit=rpm
